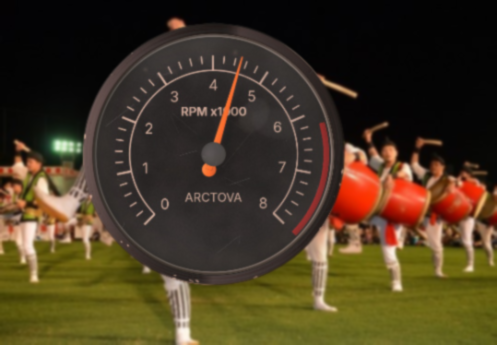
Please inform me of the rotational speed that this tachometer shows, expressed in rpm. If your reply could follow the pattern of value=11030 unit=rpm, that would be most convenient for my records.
value=4500 unit=rpm
